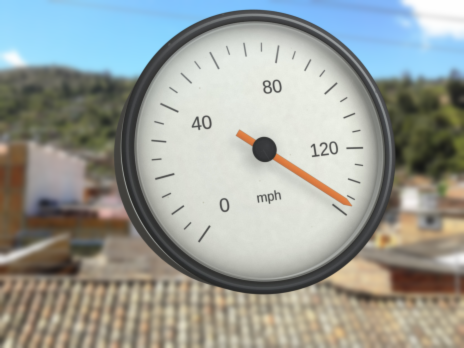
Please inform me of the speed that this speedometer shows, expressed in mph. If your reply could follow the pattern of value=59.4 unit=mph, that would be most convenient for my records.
value=137.5 unit=mph
